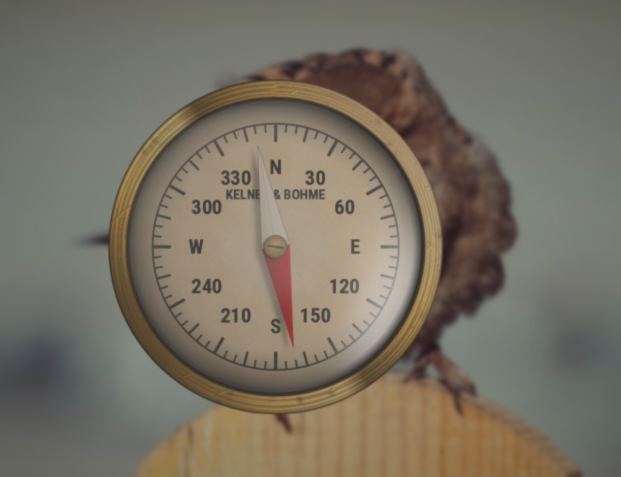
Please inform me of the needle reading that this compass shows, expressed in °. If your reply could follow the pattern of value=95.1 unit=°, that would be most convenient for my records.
value=170 unit=°
